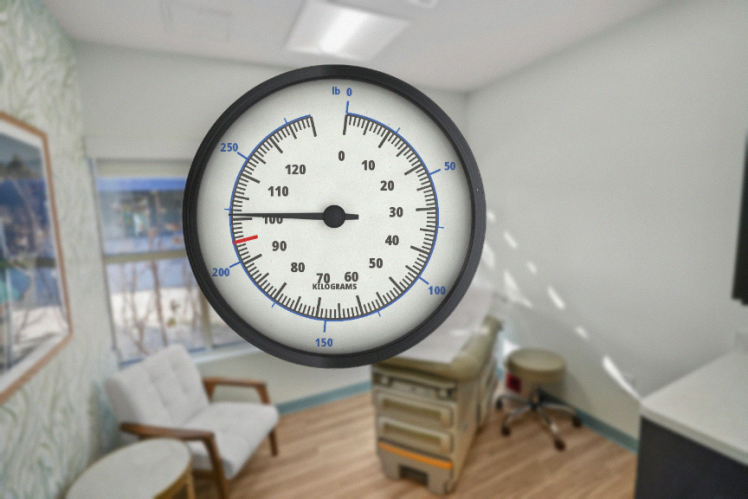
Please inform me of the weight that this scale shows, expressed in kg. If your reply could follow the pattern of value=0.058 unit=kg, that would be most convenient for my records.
value=101 unit=kg
